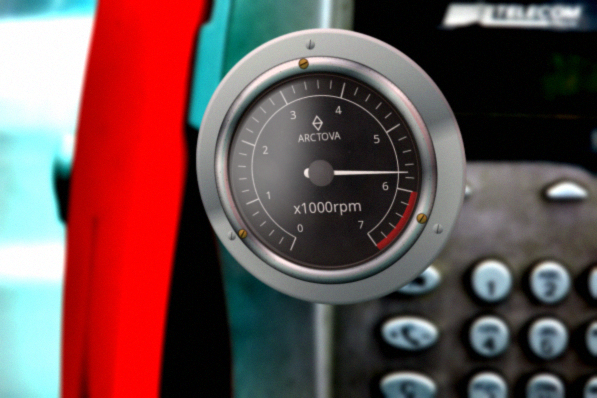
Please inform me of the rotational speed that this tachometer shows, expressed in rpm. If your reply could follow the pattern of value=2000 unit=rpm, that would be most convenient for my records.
value=5700 unit=rpm
